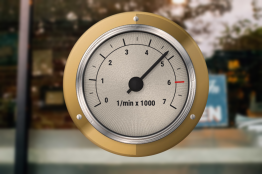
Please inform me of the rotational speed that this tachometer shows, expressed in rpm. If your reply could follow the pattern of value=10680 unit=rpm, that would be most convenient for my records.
value=4750 unit=rpm
